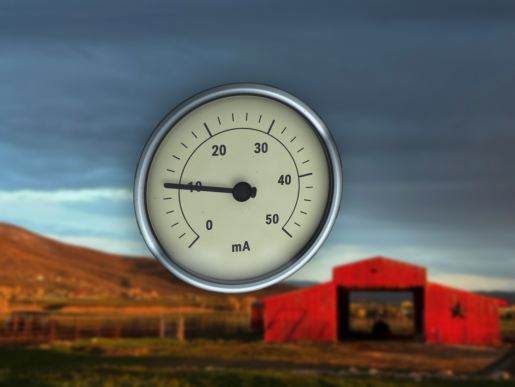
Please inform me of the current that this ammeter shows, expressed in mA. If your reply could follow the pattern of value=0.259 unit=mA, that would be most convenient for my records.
value=10 unit=mA
